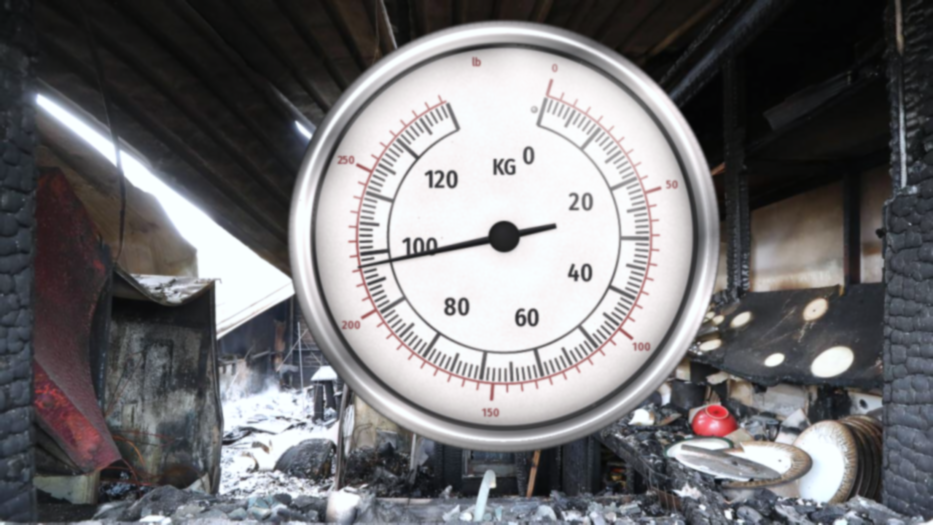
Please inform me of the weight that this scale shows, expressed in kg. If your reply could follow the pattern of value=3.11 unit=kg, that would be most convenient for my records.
value=98 unit=kg
